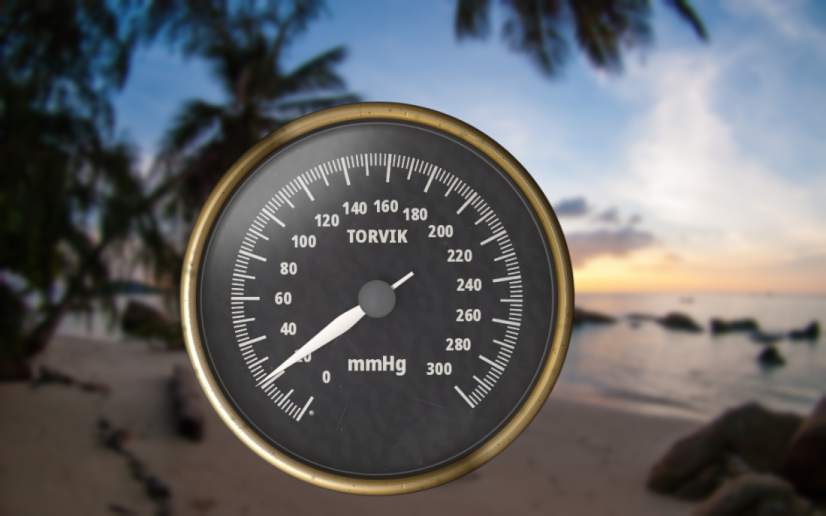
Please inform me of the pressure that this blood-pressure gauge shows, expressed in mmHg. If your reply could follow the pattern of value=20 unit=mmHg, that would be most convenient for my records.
value=22 unit=mmHg
